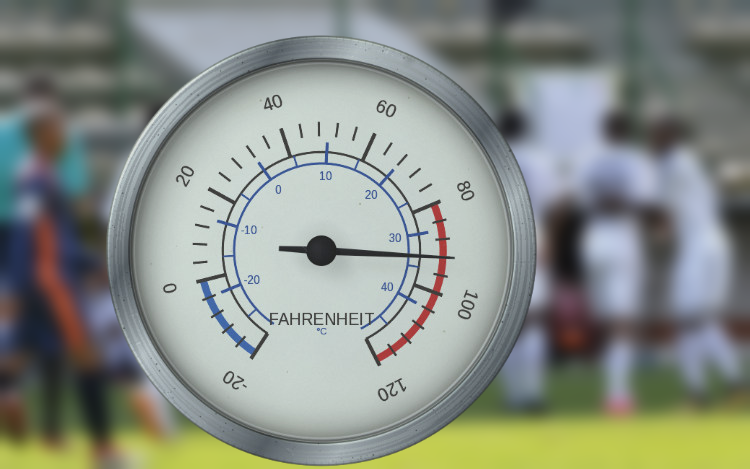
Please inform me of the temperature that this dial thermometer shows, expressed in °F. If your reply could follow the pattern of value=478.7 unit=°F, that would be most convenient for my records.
value=92 unit=°F
